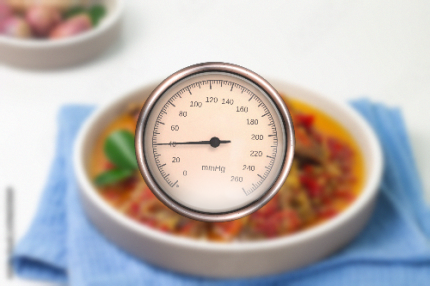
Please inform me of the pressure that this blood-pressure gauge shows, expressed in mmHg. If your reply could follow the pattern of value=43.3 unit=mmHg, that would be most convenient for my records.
value=40 unit=mmHg
